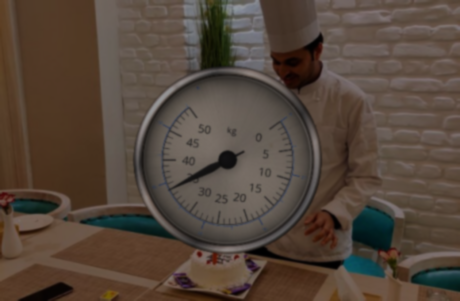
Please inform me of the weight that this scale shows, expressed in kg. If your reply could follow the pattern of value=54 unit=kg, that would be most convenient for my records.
value=35 unit=kg
